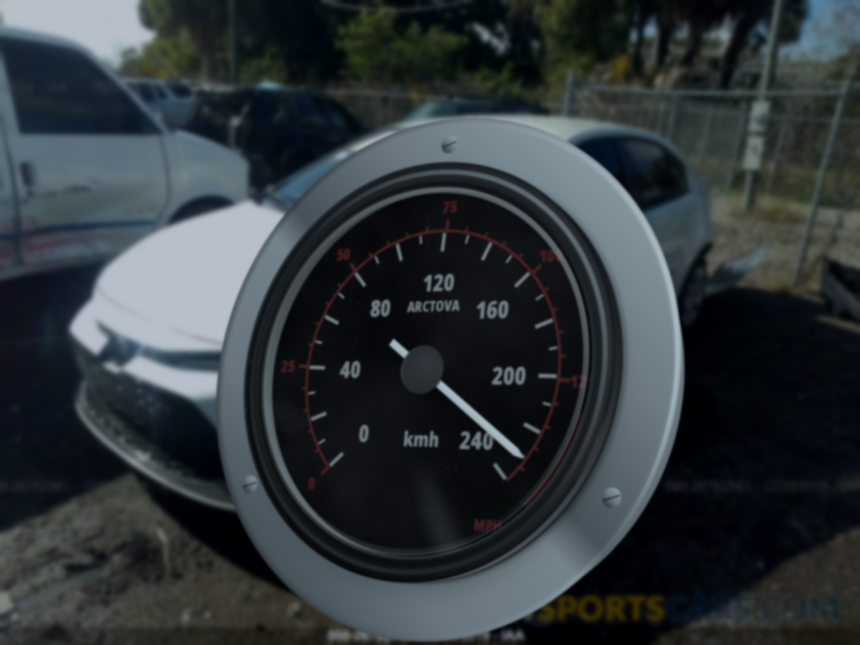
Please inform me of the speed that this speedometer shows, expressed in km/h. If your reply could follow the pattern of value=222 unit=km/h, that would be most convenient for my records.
value=230 unit=km/h
